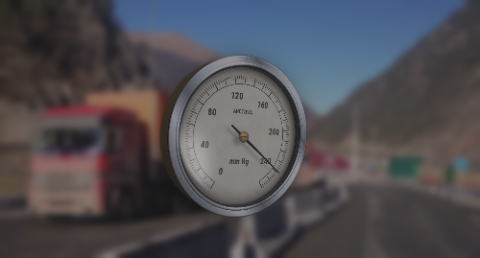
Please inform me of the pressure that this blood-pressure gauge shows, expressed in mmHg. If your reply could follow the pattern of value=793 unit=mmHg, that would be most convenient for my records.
value=240 unit=mmHg
